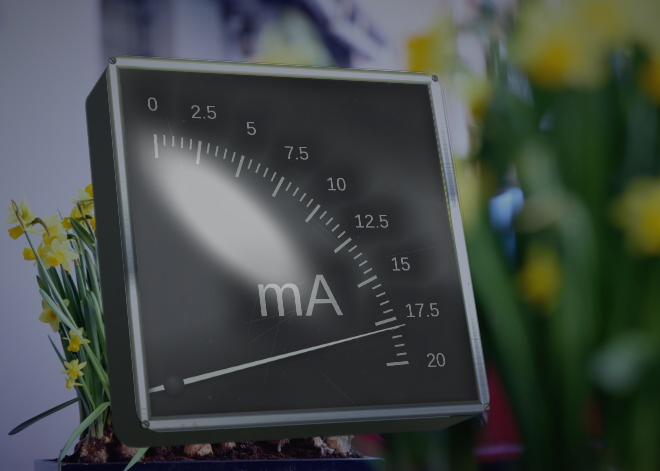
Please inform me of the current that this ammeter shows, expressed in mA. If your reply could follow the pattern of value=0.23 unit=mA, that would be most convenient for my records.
value=18 unit=mA
